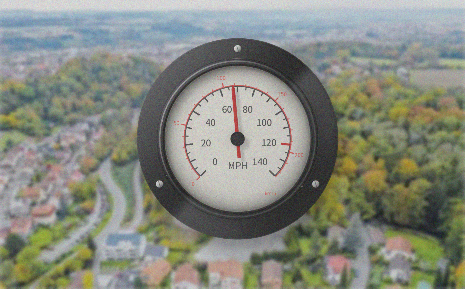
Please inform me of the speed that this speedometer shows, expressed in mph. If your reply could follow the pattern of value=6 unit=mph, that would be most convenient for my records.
value=67.5 unit=mph
